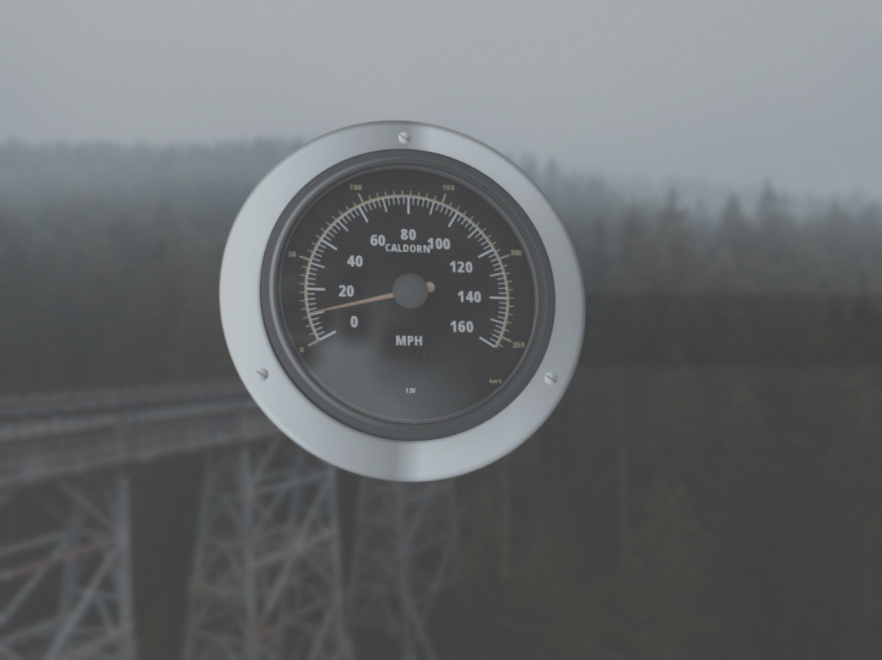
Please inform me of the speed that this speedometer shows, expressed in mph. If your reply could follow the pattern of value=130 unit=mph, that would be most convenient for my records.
value=10 unit=mph
